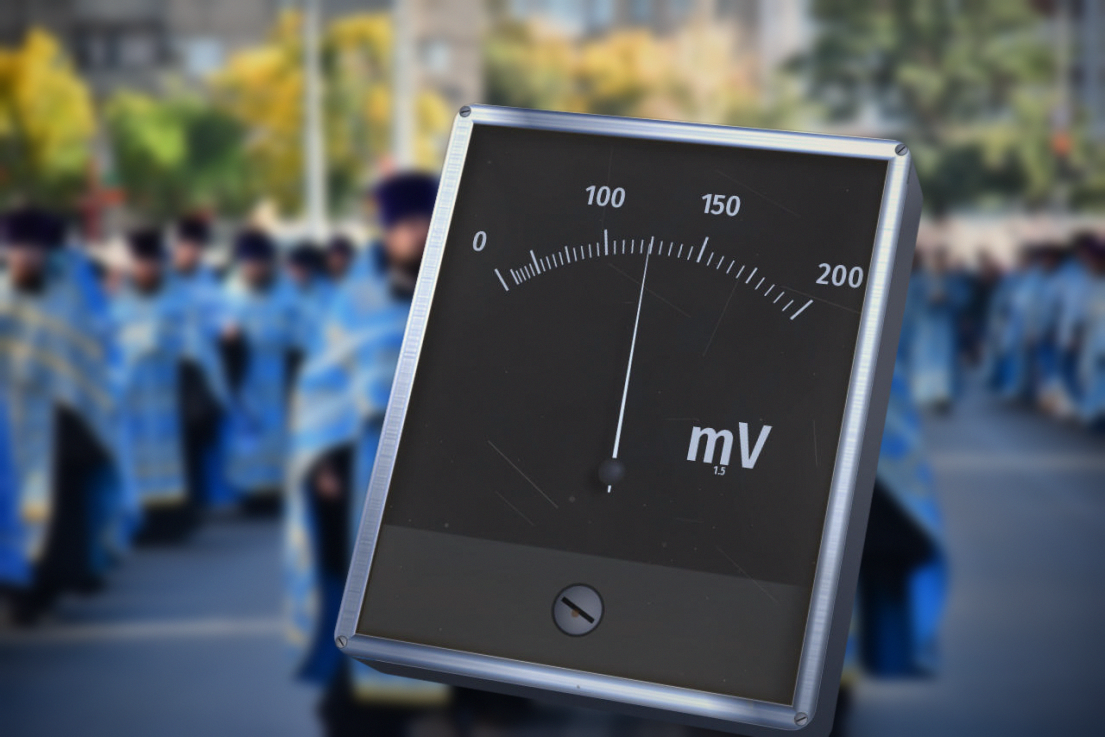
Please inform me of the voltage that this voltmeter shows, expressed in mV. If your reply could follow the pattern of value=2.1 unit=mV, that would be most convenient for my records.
value=125 unit=mV
